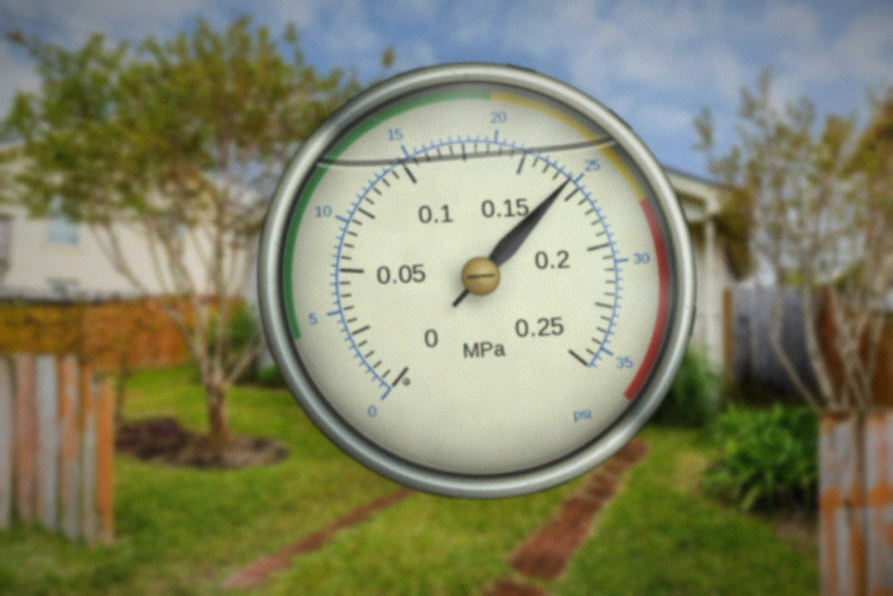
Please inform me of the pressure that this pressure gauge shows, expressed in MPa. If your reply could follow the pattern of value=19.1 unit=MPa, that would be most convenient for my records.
value=0.17 unit=MPa
